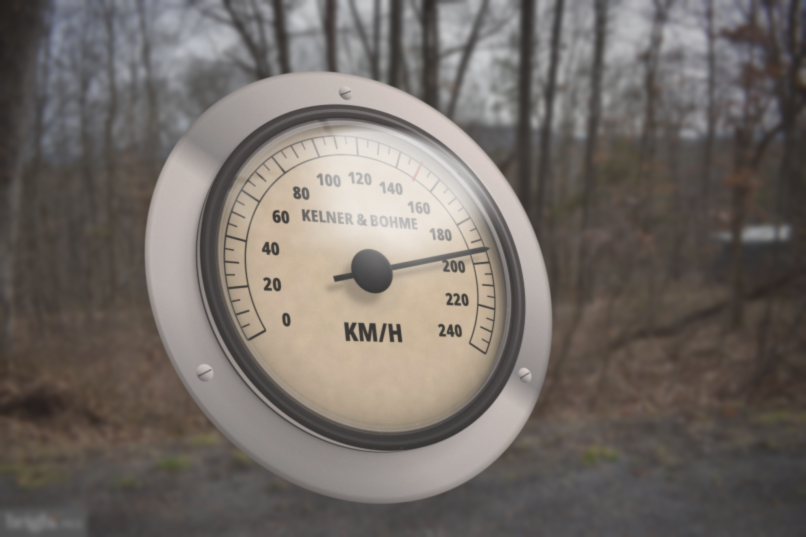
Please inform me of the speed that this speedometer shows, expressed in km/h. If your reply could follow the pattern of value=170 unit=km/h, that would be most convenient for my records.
value=195 unit=km/h
